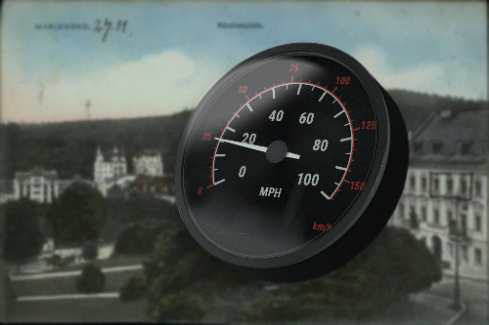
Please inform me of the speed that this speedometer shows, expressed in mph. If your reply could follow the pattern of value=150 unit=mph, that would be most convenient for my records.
value=15 unit=mph
